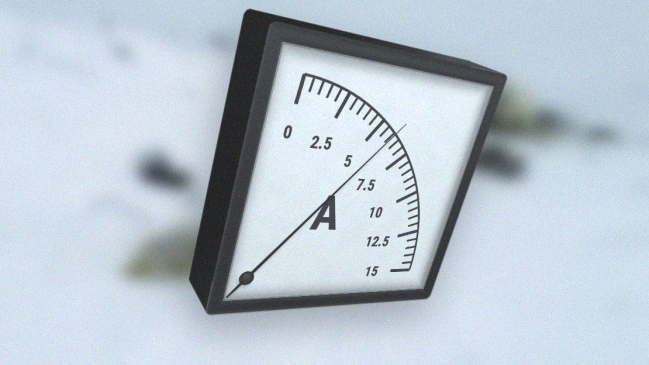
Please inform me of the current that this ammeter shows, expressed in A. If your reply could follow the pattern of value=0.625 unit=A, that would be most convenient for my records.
value=6 unit=A
